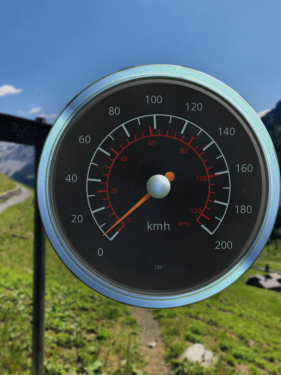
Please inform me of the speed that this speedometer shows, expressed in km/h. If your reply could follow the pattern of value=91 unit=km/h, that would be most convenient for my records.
value=5 unit=km/h
